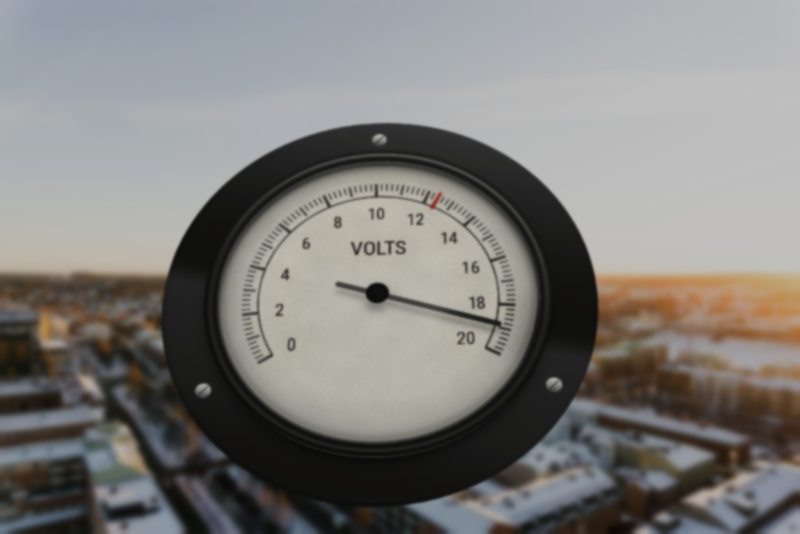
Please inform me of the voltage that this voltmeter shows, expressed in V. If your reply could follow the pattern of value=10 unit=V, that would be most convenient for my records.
value=19 unit=V
